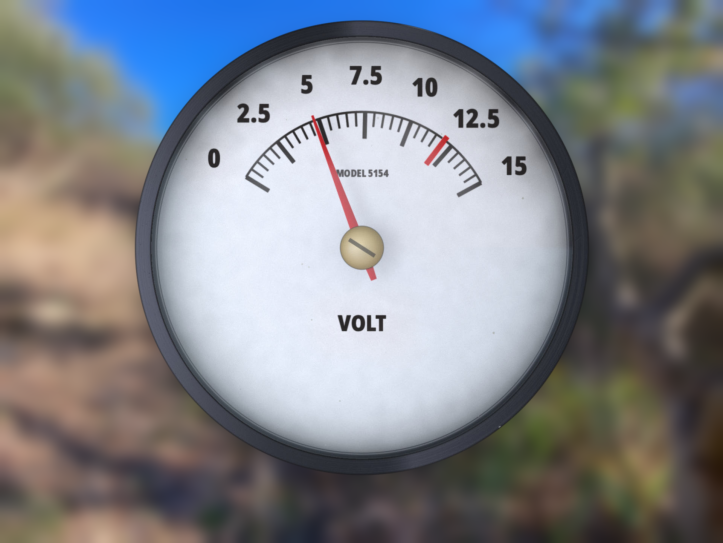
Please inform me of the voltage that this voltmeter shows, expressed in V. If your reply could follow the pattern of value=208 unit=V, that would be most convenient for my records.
value=4.75 unit=V
